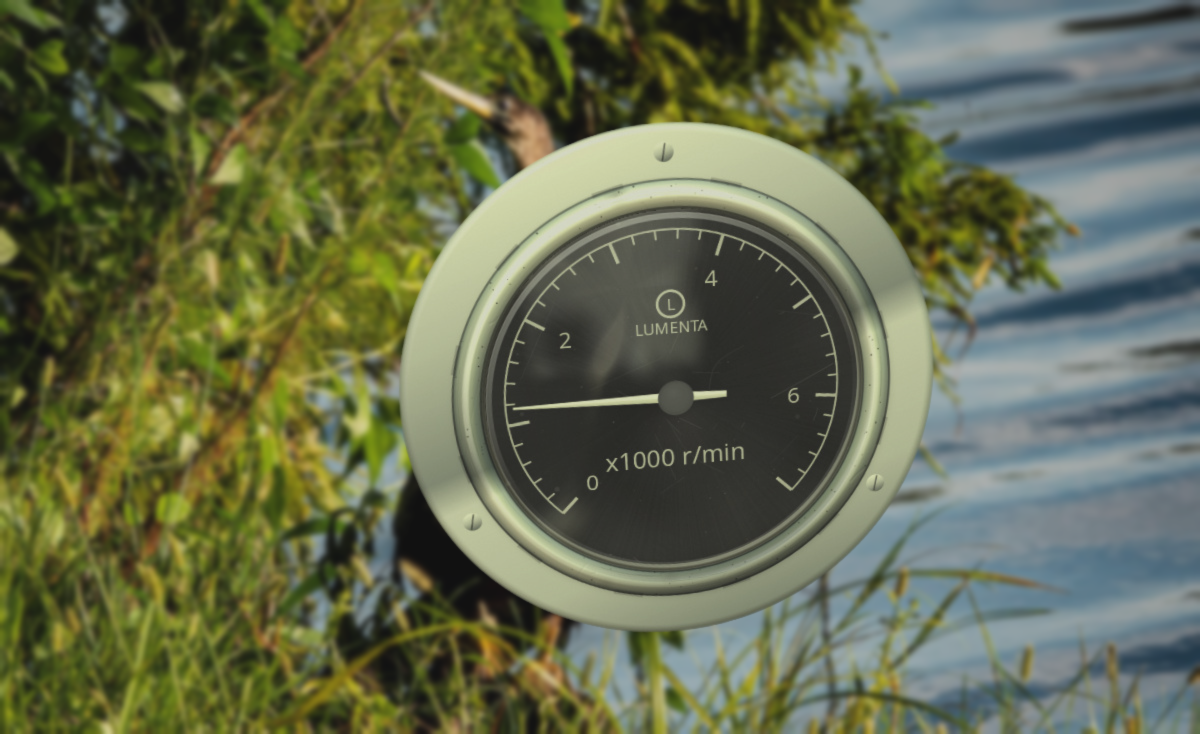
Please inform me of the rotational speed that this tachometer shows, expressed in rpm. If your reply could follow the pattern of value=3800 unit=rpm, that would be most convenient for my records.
value=1200 unit=rpm
